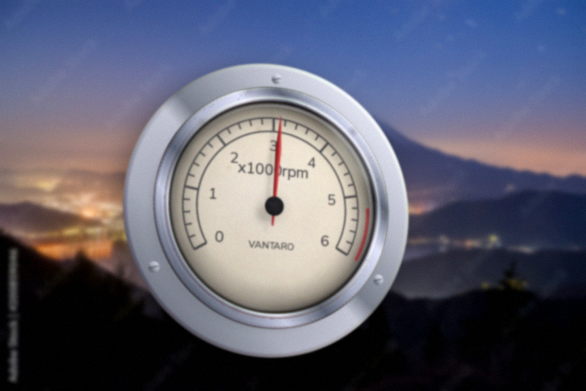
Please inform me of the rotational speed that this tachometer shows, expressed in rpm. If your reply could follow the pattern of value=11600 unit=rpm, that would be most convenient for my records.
value=3100 unit=rpm
